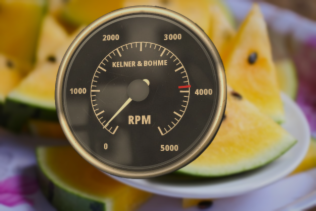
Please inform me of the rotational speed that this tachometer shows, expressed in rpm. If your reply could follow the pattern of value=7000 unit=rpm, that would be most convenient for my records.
value=200 unit=rpm
